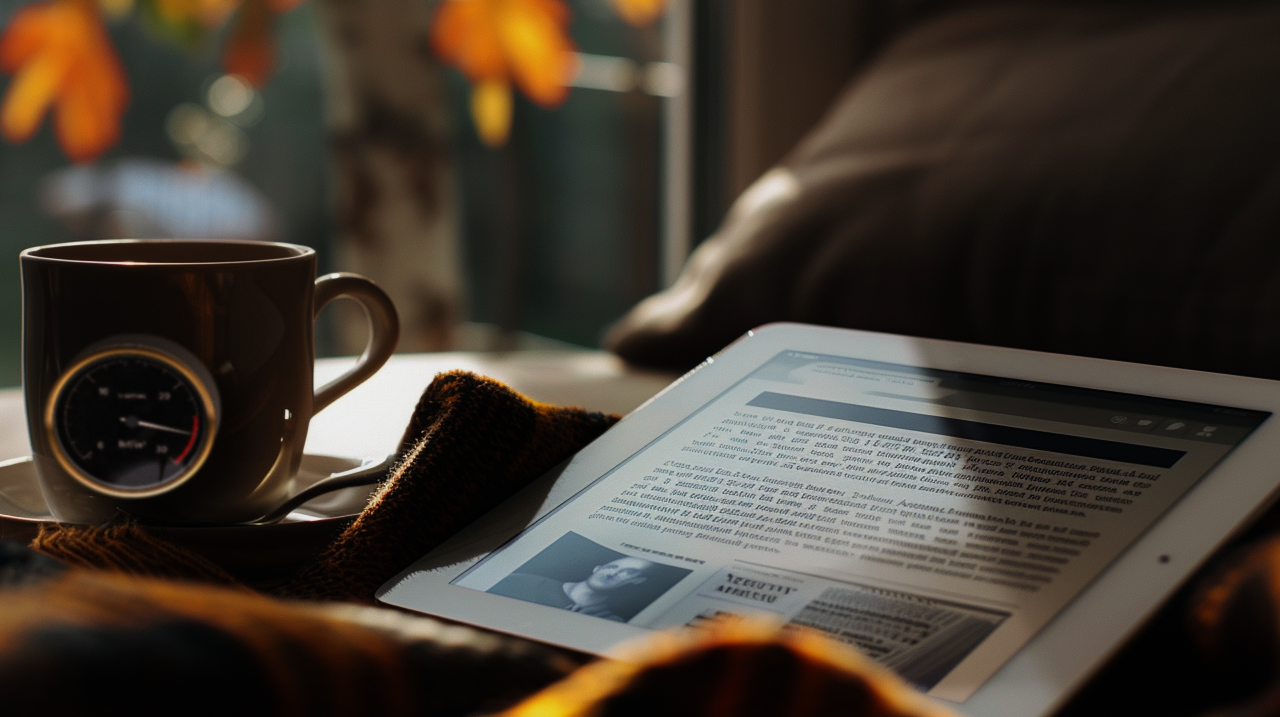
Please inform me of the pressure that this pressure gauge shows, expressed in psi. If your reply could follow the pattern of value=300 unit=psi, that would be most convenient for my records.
value=26 unit=psi
